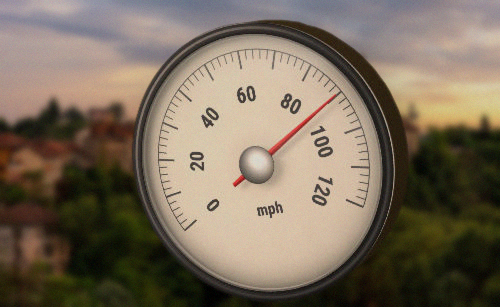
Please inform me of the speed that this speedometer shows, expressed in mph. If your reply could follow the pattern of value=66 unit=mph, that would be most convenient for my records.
value=90 unit=mph
